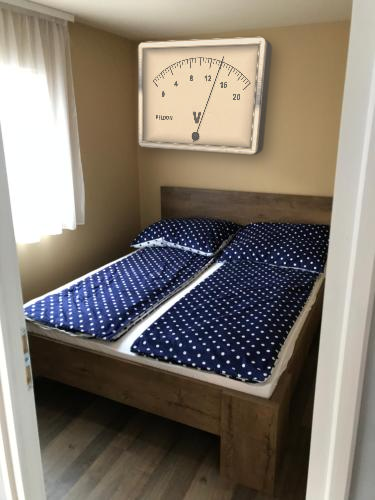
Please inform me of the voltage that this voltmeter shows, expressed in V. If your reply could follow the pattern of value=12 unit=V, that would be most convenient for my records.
value=14 unit=V
